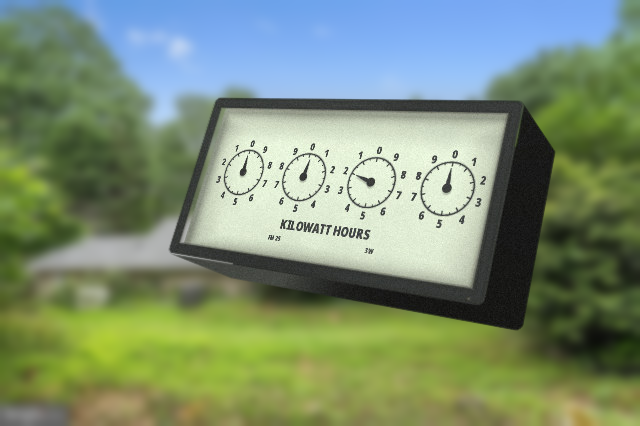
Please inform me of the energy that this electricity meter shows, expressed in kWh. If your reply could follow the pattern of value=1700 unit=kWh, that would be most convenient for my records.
value=20 unit=kWh
